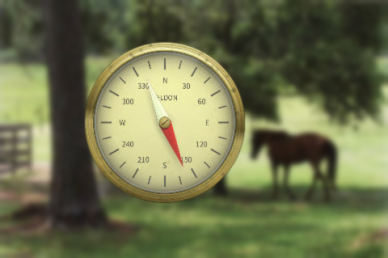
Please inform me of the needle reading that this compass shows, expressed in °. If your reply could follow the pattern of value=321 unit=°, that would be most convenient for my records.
value=157.5 unit=°
